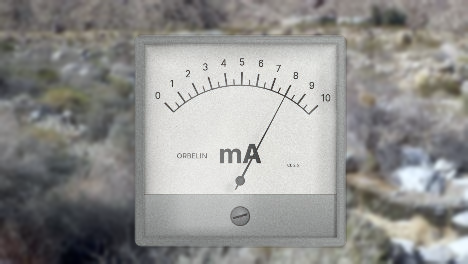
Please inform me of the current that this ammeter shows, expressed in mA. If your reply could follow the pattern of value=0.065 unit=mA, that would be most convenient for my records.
value=8 unit=mA
